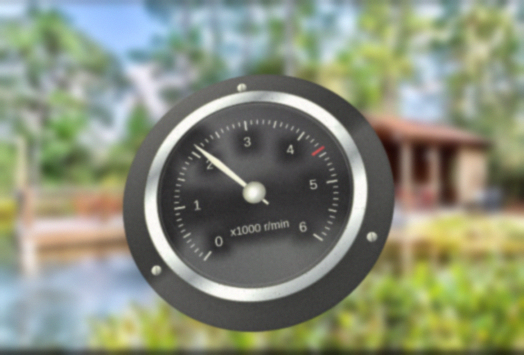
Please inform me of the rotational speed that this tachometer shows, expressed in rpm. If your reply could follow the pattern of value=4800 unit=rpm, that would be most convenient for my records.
value=2100 unit=rpm
